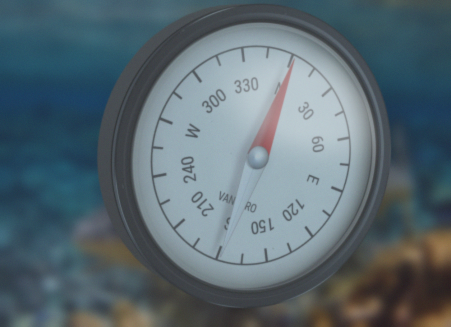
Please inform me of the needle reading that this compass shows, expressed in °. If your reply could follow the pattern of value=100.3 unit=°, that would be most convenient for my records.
value=0 unit=°
